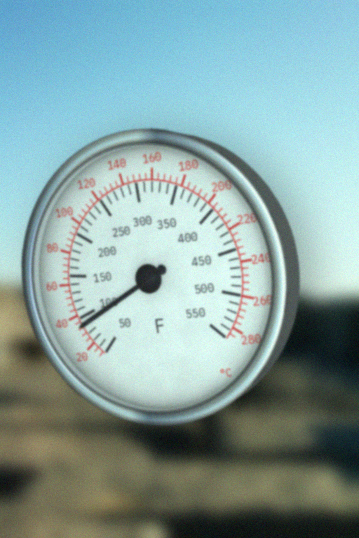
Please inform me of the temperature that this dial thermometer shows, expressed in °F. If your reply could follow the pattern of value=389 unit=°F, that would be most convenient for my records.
value=90 unit=°F
